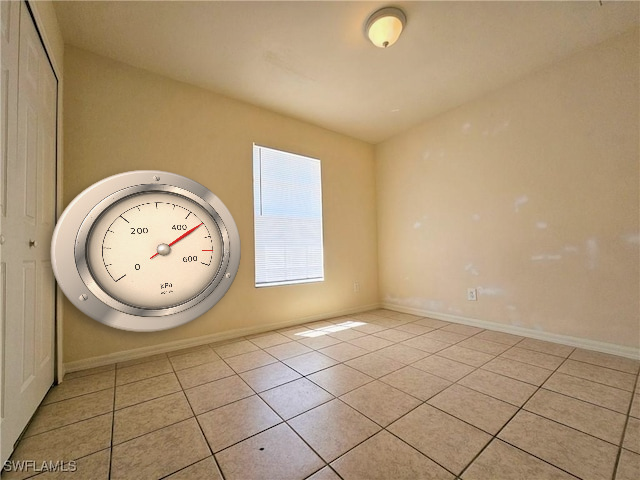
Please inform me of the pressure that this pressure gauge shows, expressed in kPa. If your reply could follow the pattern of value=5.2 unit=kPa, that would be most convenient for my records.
value=450 unit=kPa
